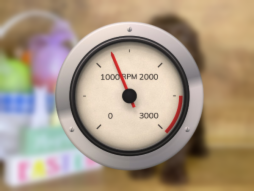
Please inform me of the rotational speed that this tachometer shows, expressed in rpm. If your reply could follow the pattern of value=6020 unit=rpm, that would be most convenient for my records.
value=1250 unit=rpm
